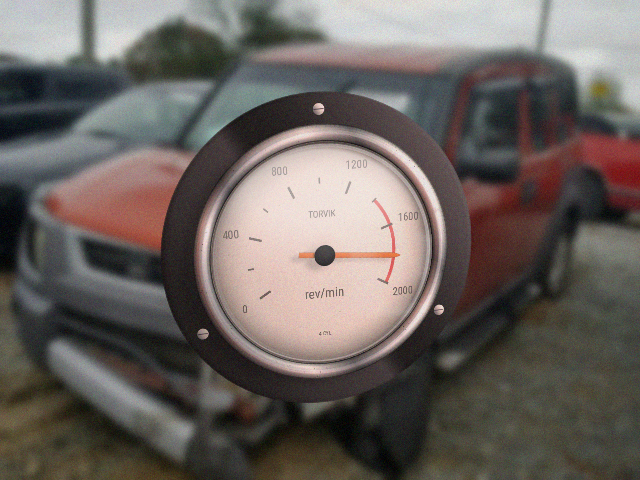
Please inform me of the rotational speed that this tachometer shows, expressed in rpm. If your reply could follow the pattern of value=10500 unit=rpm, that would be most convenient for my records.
value=1800 unit=rpm
